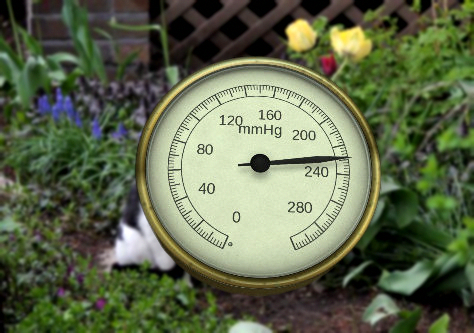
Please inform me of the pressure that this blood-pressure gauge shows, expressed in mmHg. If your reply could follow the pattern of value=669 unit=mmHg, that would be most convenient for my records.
value=230 unit=mmHg
